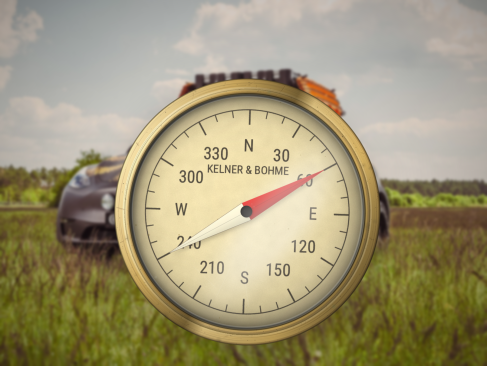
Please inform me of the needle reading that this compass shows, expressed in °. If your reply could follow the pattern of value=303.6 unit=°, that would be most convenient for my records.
value=60 unit=°
